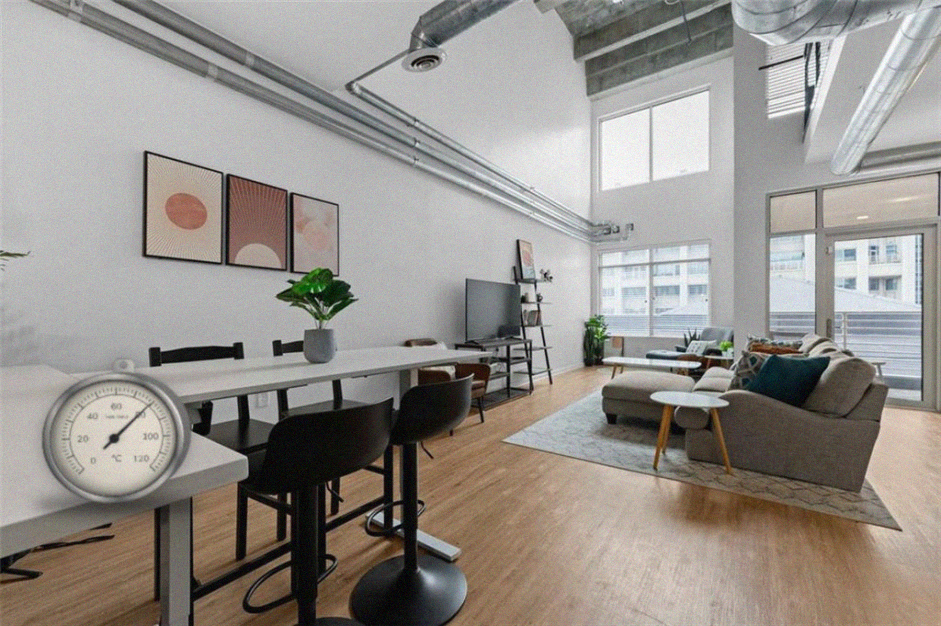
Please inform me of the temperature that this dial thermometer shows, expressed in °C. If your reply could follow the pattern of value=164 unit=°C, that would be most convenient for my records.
value=80 unit=°C
